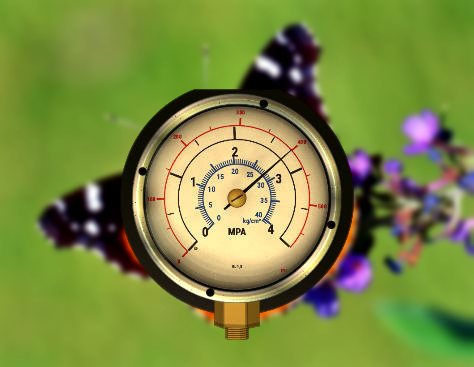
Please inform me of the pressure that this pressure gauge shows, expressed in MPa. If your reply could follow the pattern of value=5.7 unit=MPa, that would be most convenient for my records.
value=2.75 unit=MPa
